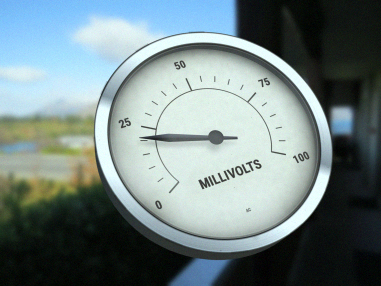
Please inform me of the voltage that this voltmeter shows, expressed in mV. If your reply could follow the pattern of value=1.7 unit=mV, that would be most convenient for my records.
value=20 unit=mV
